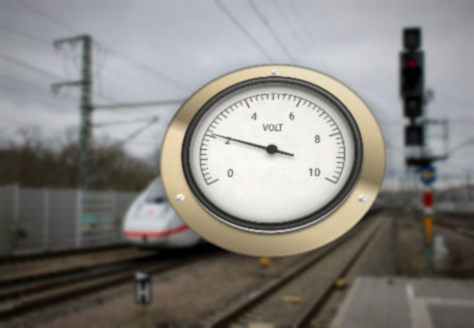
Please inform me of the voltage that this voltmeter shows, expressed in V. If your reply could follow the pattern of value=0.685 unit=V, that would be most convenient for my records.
value=2 unit=V
